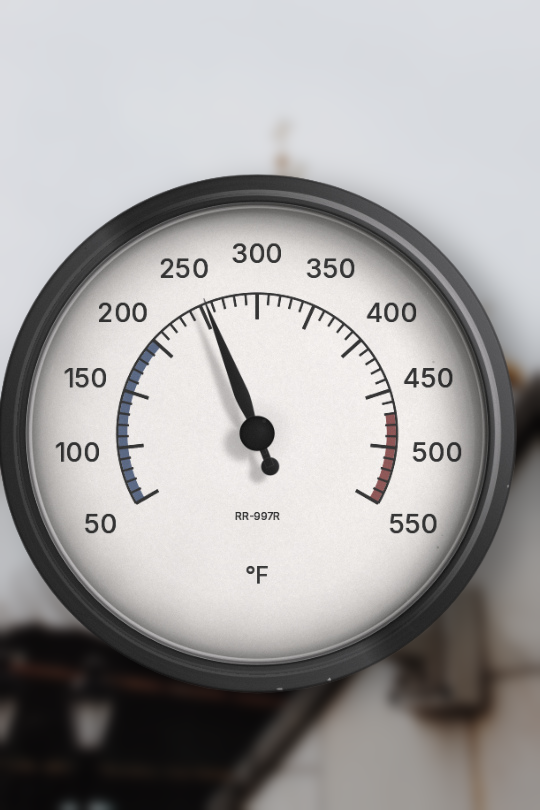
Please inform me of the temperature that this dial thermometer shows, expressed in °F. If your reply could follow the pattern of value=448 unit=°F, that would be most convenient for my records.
value=255 unit=°F
